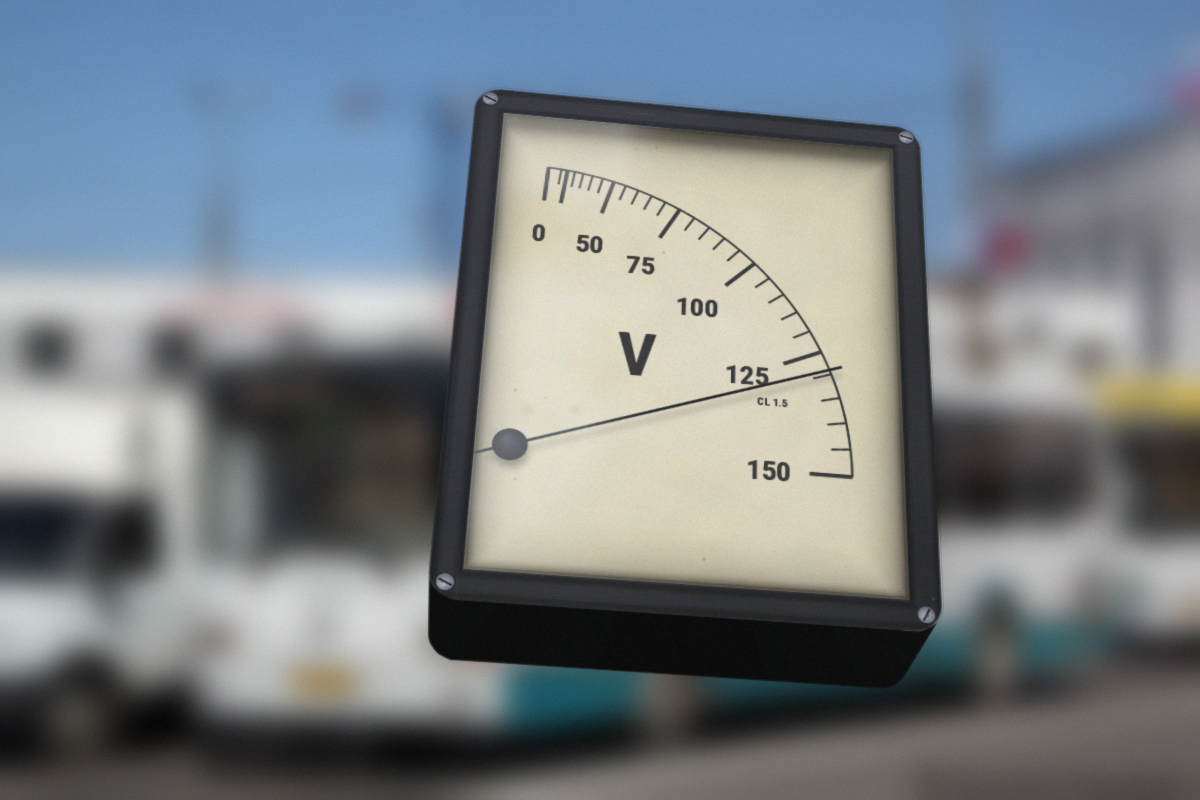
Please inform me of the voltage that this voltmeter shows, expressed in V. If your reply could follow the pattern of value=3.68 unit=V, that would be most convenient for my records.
value=130 unit=V
